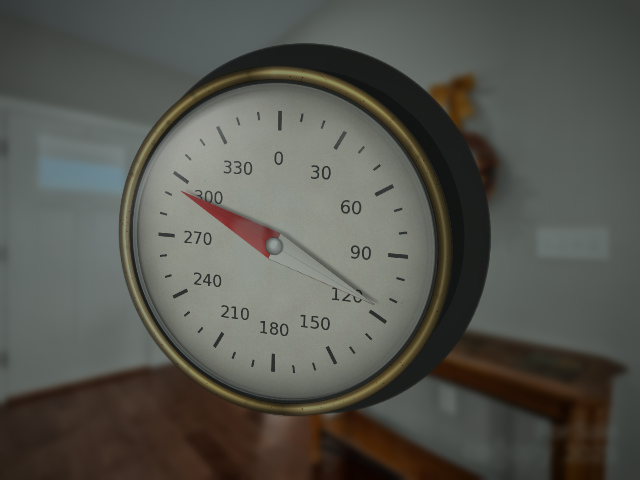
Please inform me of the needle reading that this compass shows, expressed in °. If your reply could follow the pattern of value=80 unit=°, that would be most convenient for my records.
value=295 unit=°
